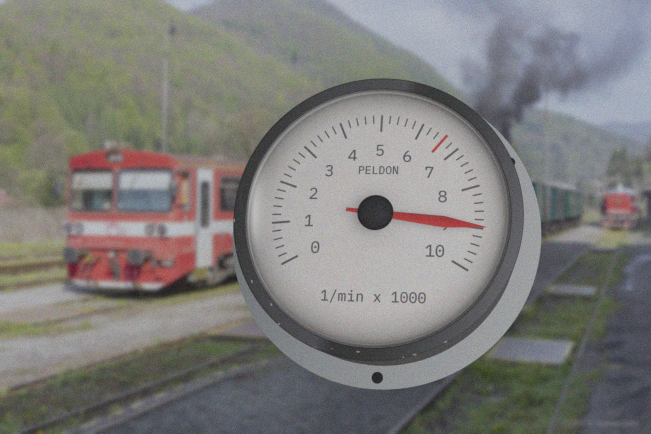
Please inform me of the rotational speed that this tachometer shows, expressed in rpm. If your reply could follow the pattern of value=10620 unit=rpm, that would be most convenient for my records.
value=9000 unit=rpm
